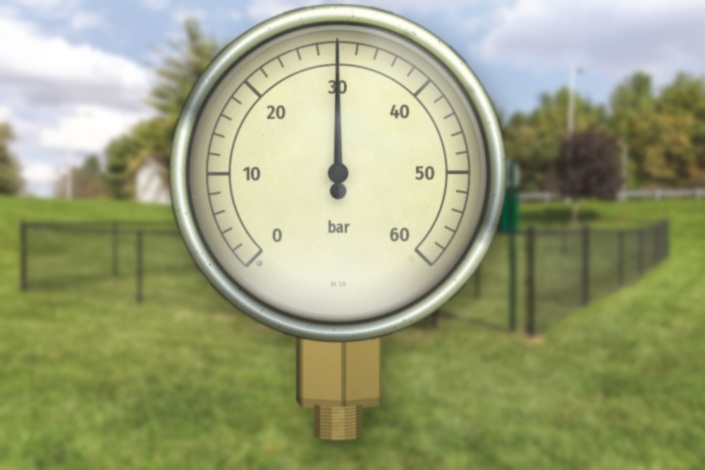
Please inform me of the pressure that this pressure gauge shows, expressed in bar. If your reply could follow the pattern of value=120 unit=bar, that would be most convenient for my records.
value=30 unit=bar
